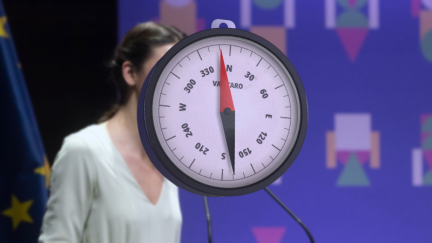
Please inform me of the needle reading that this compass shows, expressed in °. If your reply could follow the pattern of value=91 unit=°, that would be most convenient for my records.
value=350 unit=°
